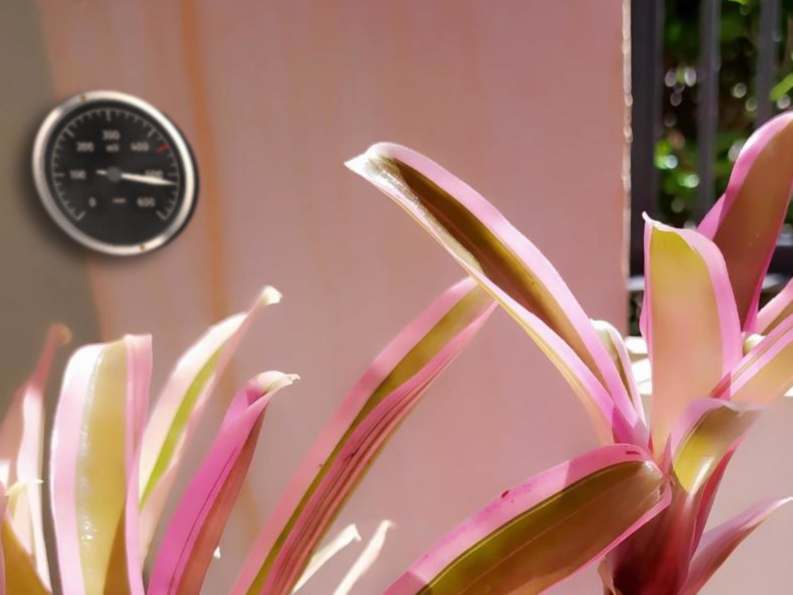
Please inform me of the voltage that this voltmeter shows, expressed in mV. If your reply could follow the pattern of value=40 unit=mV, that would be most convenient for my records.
value=520 unit=mV
